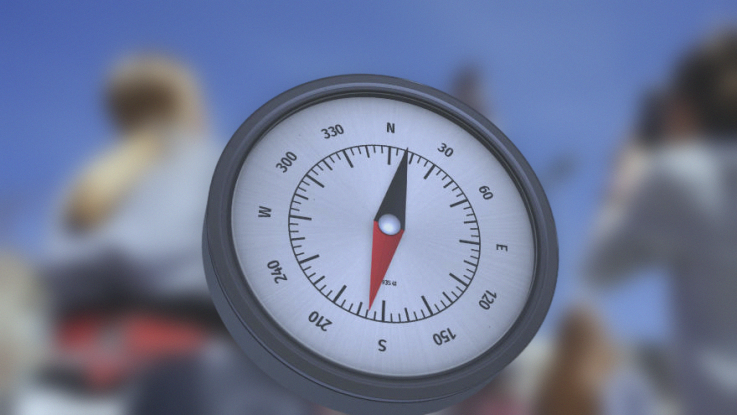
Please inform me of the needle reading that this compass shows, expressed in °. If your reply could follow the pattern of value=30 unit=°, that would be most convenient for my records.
value=190 unit=°
